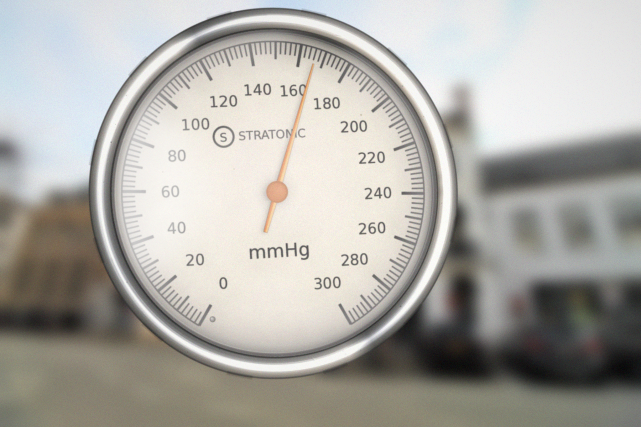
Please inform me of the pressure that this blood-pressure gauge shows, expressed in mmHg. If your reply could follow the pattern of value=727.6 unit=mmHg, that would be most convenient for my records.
value=166 unit=mmHg
